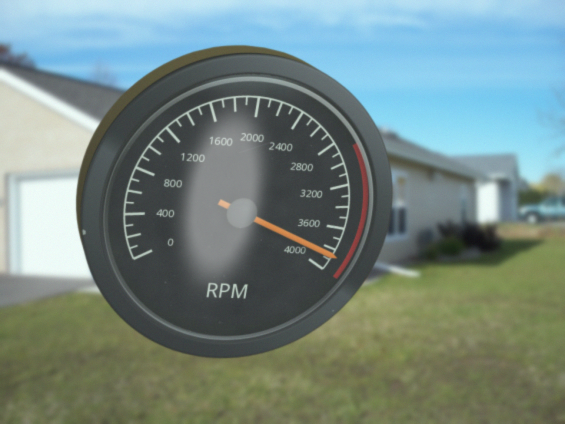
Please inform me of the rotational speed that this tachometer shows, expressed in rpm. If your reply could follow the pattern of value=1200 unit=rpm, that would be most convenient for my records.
value=3850 unit=rpm
